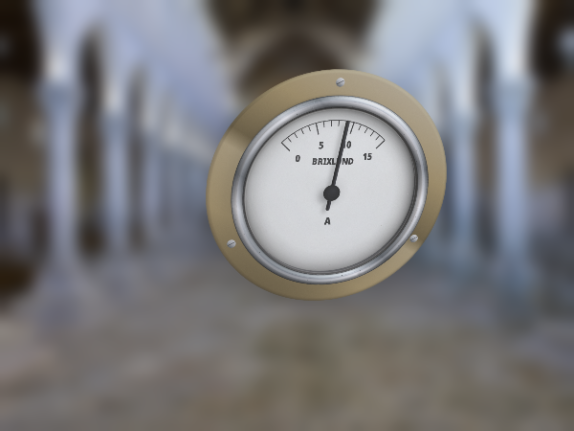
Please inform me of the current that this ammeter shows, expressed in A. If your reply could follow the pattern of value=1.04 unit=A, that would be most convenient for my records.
value=9 unit=A
